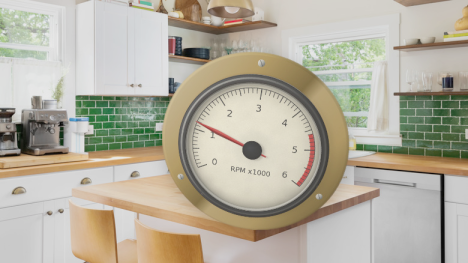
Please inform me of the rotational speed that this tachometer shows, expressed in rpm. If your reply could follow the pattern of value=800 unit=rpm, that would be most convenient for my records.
value=1200 unit=rpm
